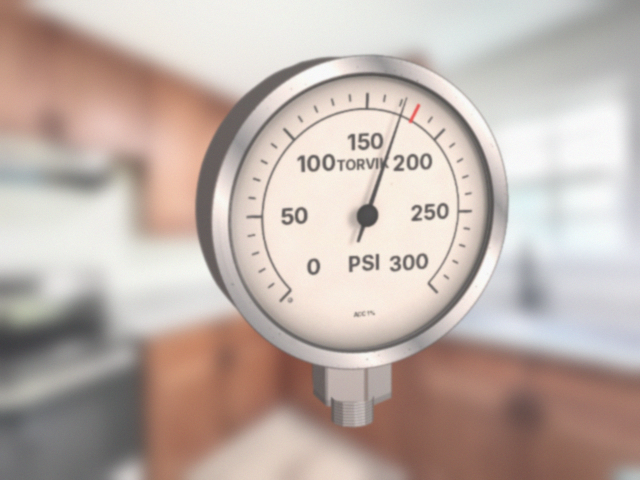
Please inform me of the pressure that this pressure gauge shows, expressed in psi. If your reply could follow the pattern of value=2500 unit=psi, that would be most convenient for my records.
value=170 unit=psi
